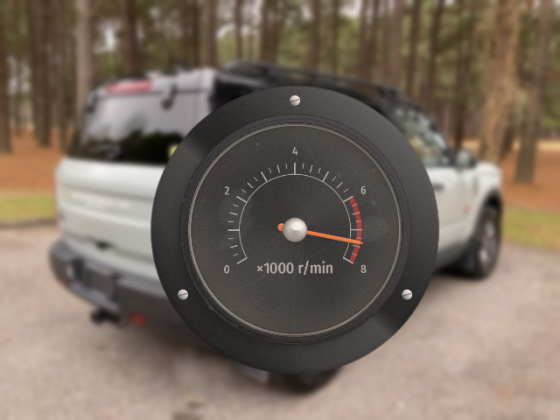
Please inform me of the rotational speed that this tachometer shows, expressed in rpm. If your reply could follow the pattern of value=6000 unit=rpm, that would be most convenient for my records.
value=7375 unit=rpm
